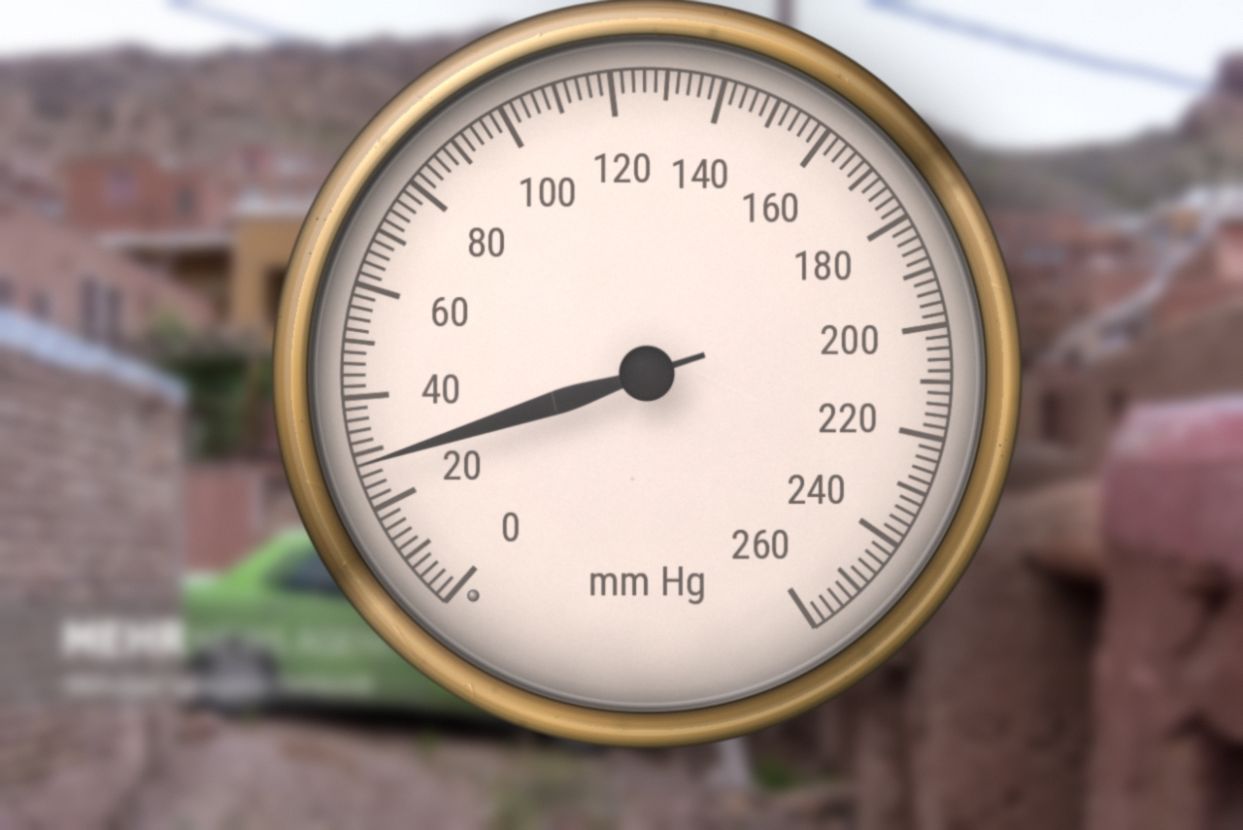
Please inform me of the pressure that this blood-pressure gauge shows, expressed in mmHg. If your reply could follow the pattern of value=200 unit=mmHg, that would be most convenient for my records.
value=28 unit=mmHg
